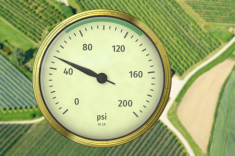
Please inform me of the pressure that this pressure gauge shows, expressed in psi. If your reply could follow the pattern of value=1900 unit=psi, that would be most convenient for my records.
value=50 unit=psi
